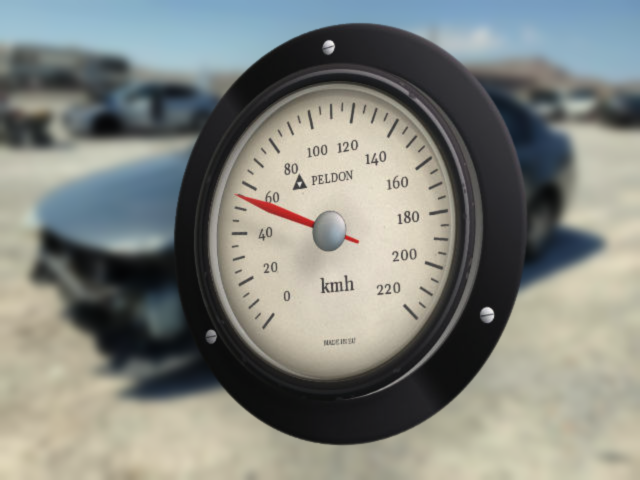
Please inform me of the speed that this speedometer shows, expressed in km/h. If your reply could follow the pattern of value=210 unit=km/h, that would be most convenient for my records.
value=55 unit=km/h
